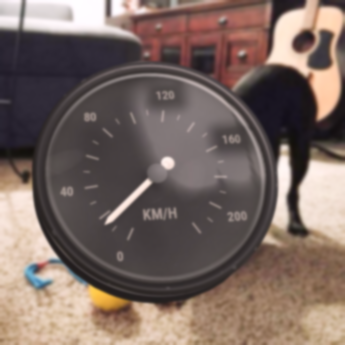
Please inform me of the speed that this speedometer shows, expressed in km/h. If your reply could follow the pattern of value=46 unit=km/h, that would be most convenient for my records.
value=15 unit=km/h
